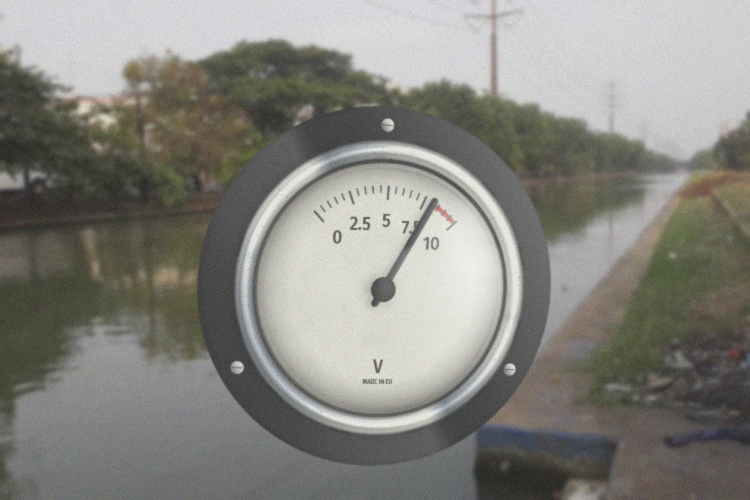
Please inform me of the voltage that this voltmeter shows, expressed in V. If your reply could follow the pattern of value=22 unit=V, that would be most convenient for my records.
value=8 unit=V
